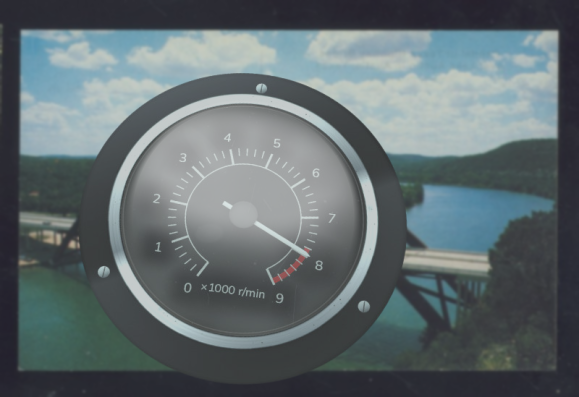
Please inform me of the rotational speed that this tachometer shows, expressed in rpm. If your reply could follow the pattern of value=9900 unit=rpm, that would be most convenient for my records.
value=8000 unit=rpm
